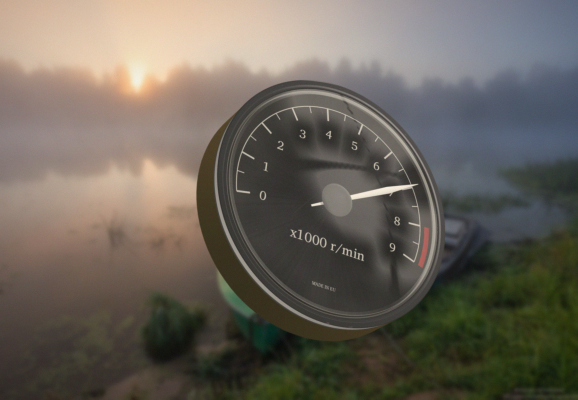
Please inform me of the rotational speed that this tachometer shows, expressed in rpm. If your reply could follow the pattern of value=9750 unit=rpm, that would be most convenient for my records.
value=7000 unit=rpm
